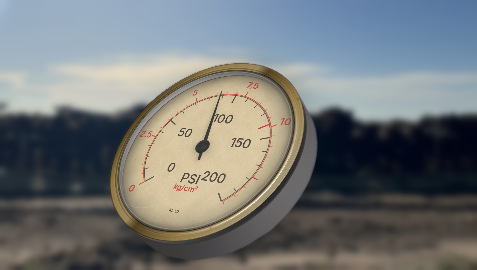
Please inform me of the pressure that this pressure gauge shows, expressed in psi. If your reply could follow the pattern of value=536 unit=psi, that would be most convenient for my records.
value=90 unit=psi
